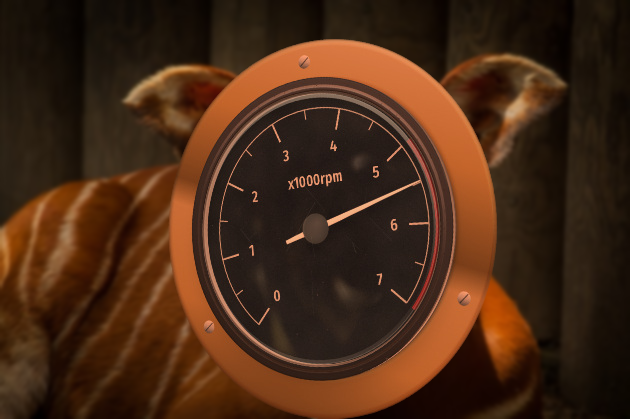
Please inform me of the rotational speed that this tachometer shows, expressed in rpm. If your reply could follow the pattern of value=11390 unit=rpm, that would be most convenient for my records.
value=5500 unit=rpm
